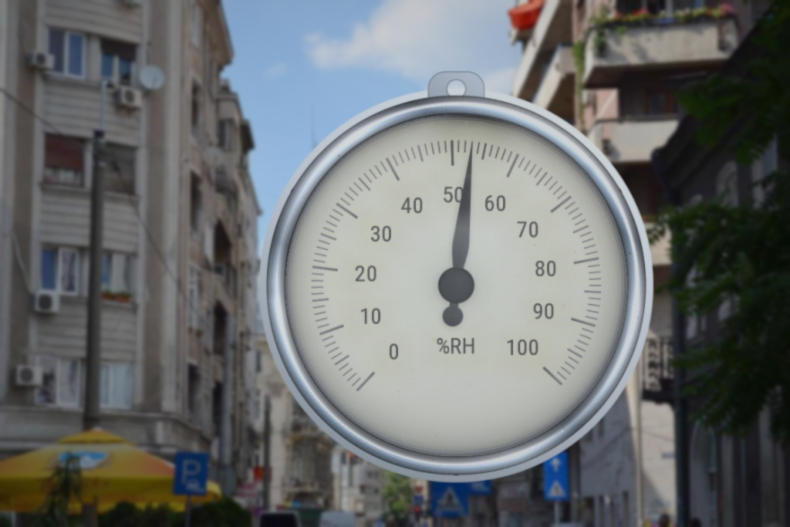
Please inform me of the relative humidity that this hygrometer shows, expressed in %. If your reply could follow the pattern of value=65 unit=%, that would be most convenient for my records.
value=53 unit=%
